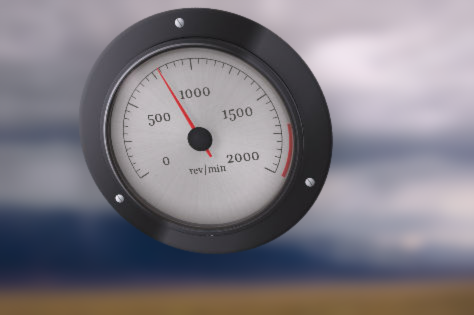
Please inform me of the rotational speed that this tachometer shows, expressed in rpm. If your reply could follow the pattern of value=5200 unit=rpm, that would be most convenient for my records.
value=800 unit=rpm
